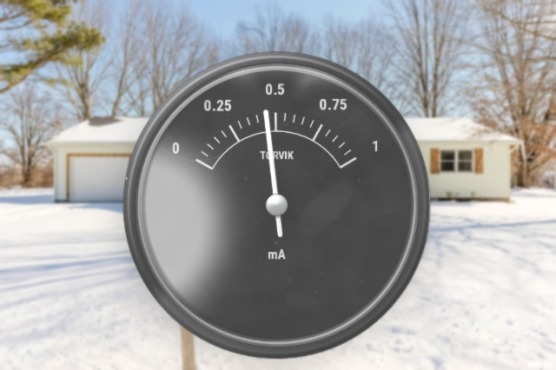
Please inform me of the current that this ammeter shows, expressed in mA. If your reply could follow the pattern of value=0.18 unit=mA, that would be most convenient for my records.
value=0.45 unit=mA
